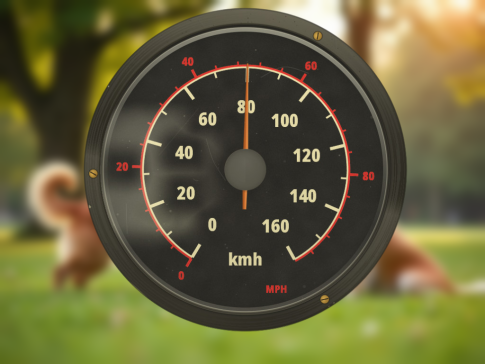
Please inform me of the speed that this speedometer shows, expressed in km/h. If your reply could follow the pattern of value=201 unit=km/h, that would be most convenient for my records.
value=80 unit=km/h
